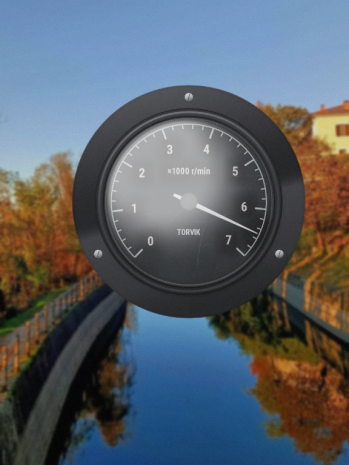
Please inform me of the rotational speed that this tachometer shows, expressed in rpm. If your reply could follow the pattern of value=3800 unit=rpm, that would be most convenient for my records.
value=6500 unit=rpm
